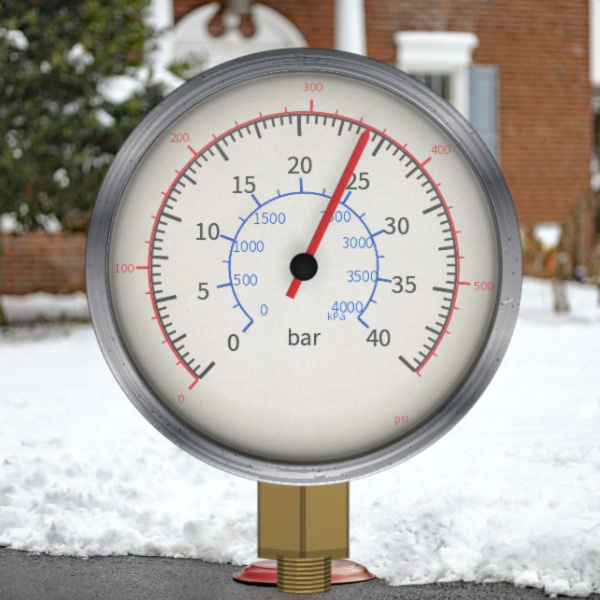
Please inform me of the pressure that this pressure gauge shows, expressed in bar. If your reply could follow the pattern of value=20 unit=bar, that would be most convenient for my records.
value=24 unit=bar
